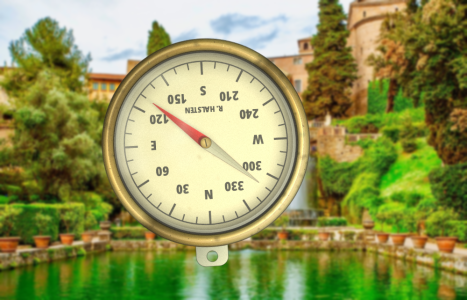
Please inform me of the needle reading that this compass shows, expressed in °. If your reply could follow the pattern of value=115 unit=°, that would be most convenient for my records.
value=130 unit=°
